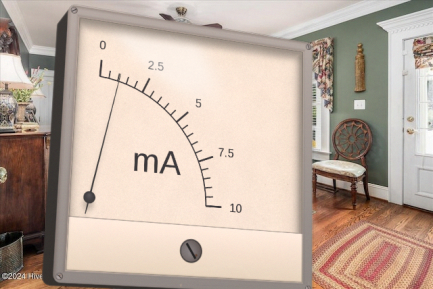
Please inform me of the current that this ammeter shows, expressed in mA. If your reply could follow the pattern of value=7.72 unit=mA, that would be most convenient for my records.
value=1 unit=mA
